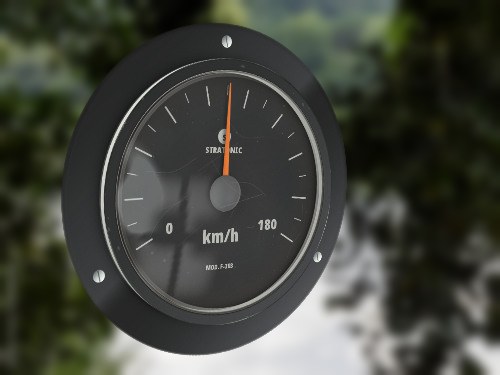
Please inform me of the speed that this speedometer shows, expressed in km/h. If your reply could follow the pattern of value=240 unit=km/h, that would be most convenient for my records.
value=90 unit=km/h
